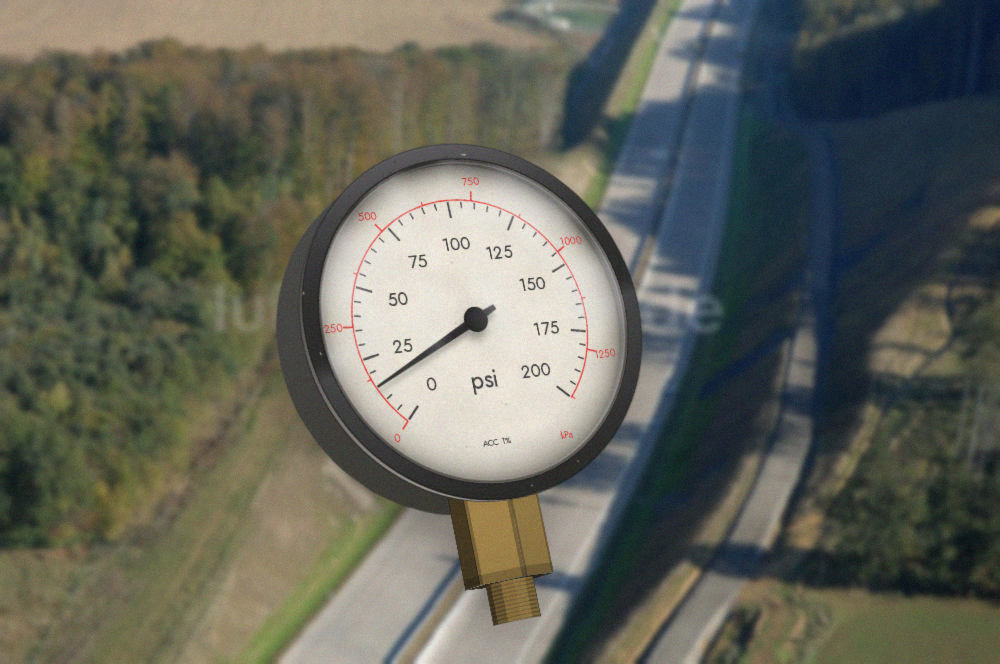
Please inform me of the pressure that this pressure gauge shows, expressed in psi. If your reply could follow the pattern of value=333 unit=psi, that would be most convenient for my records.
value=15 unit=psi
